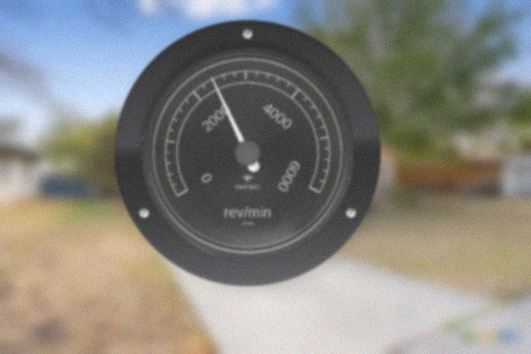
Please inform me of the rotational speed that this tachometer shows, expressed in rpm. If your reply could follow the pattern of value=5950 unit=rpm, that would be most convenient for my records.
value=2400 unit=rpm
